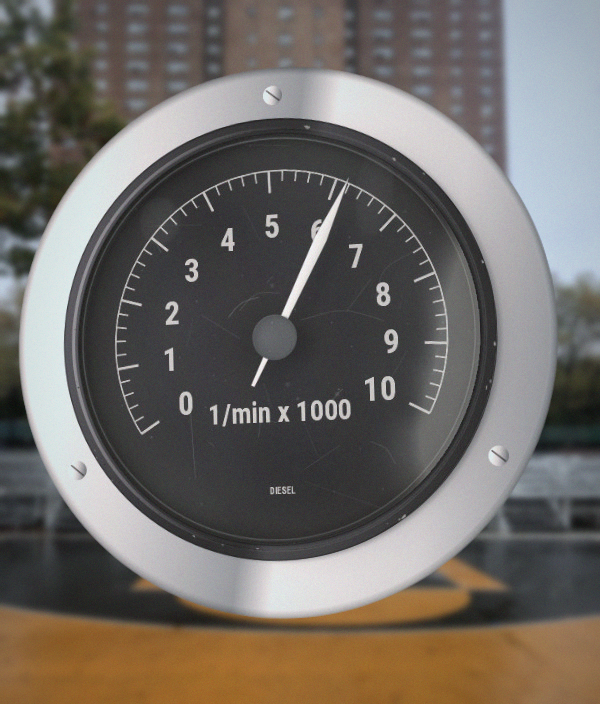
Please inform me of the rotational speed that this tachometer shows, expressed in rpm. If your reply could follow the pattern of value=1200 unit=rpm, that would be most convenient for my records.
value=6200 unit=rpm
